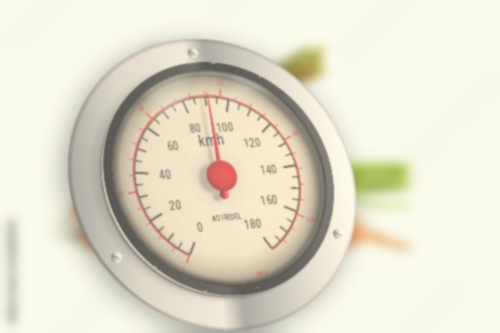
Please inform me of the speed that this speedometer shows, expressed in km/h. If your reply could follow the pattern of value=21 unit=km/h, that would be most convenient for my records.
value=90 unit=km/h
